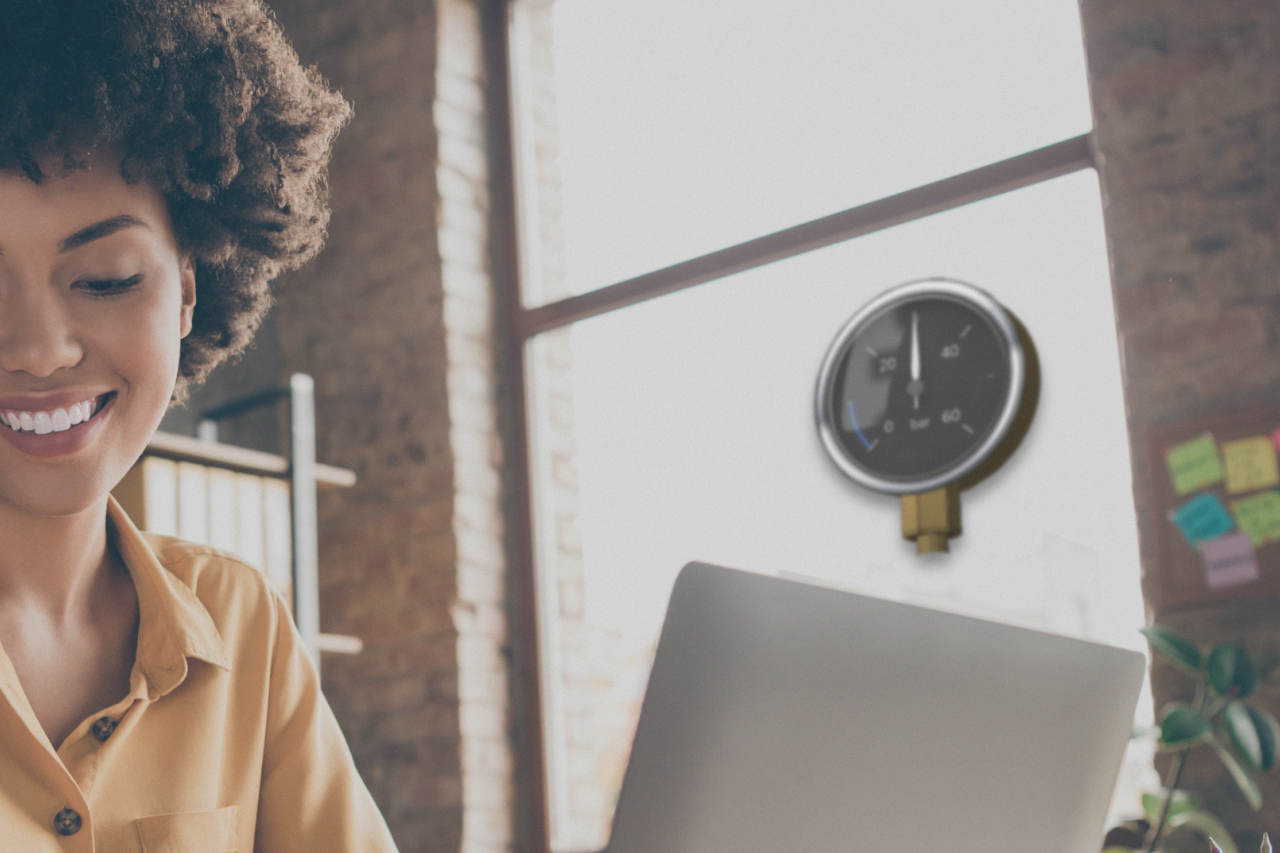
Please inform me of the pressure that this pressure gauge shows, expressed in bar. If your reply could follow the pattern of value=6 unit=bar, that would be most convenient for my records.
value=30 unit=bar
